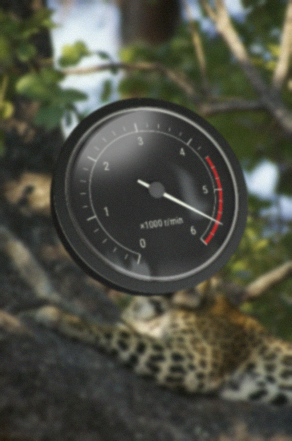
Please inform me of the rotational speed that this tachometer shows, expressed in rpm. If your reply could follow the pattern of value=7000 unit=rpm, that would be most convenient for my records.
value=5600 unit=rpm
